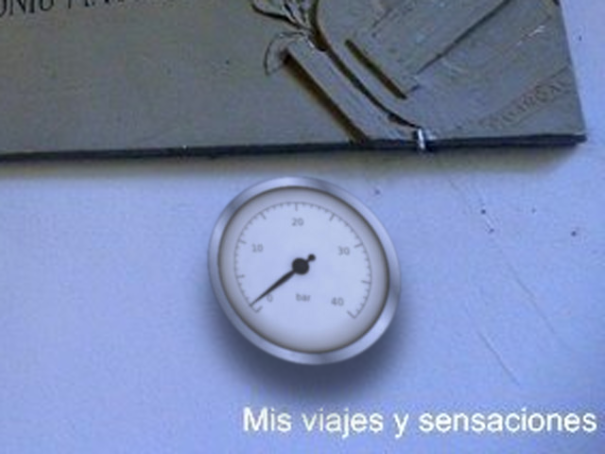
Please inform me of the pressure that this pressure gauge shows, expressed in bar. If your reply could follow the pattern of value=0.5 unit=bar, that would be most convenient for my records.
value=1 unit=bar
